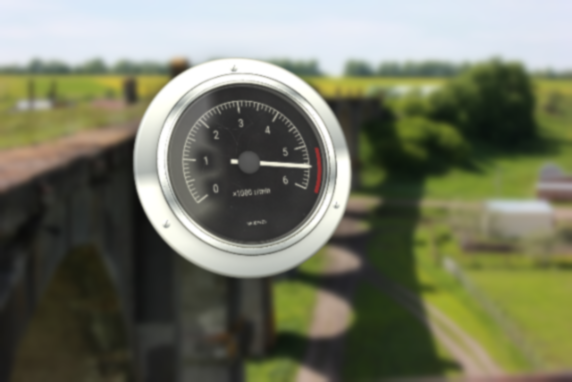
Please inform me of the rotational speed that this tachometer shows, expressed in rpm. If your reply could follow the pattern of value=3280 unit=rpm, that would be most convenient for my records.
value=5500 unit=rpm
